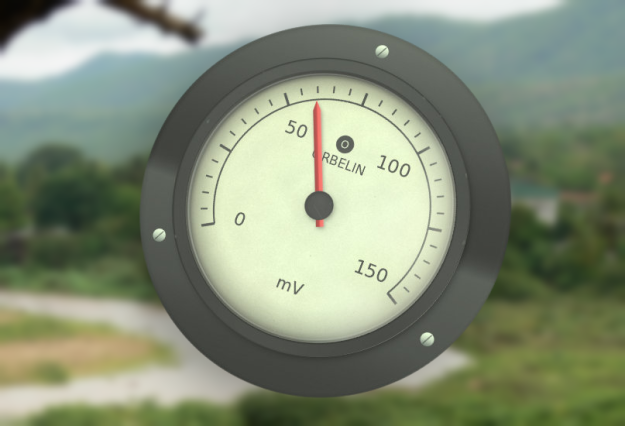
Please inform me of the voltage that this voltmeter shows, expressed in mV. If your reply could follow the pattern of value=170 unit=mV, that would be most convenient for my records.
value=60 unit=mV
